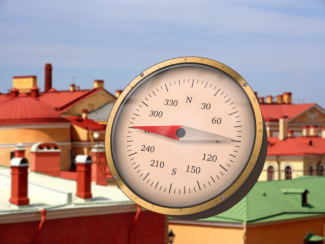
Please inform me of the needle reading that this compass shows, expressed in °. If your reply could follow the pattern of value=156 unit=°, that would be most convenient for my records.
value=270 unit=°
